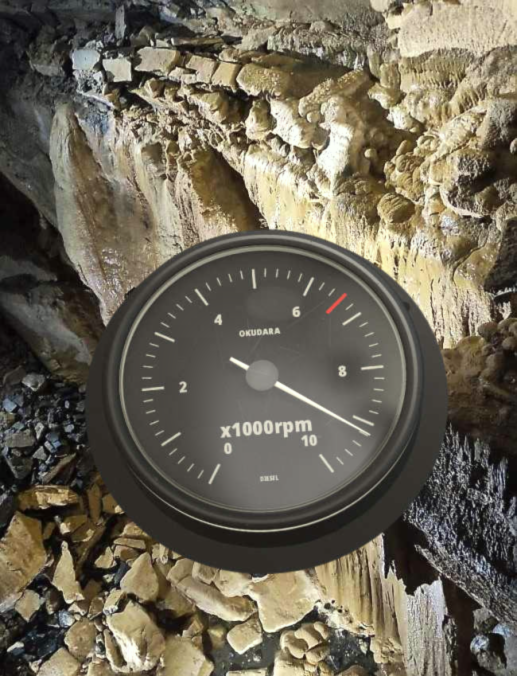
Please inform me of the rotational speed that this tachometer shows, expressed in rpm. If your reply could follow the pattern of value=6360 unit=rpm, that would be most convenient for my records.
value=9200 unit=rpm
